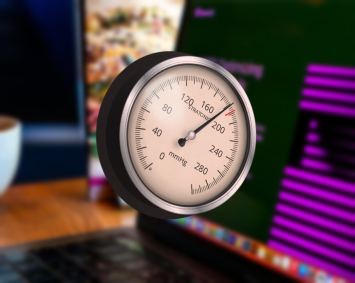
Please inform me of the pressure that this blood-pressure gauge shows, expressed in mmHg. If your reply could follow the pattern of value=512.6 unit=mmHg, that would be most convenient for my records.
value=180 unit=mmHg
